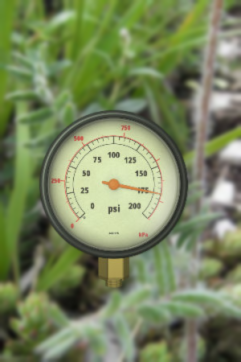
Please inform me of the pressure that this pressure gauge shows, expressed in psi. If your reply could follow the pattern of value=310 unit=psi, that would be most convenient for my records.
value=175 unit=psi
